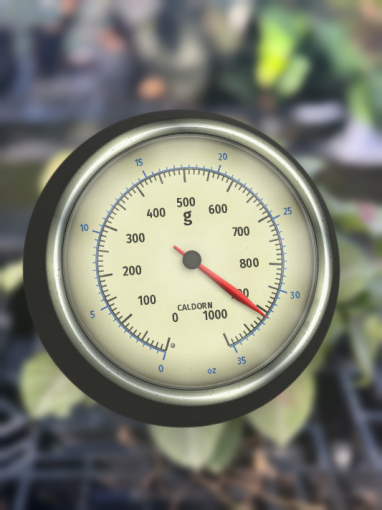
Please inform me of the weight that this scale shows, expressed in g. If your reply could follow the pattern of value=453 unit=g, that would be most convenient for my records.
value=910 unit=g
